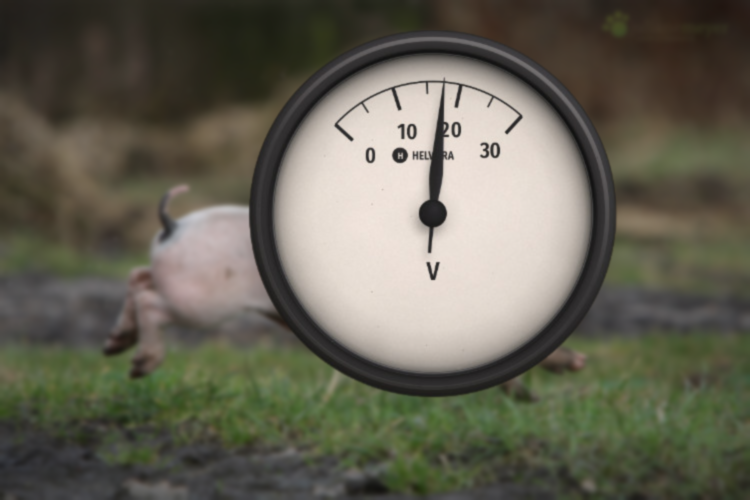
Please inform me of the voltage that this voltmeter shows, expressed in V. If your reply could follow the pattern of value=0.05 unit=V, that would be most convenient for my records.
value=17.5 unit=V
